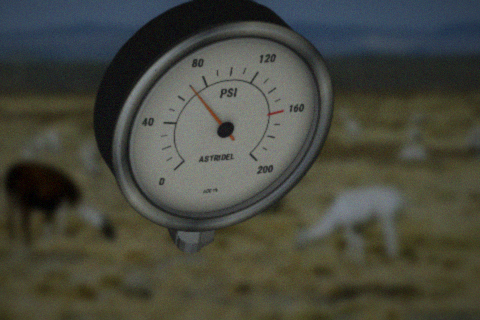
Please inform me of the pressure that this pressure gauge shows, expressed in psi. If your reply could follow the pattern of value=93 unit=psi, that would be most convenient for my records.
value=70 unit=psi
